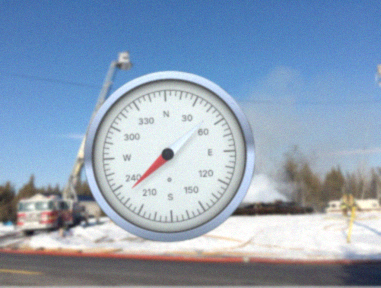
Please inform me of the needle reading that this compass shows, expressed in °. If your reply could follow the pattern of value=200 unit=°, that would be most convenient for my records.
value=230 unit=°
